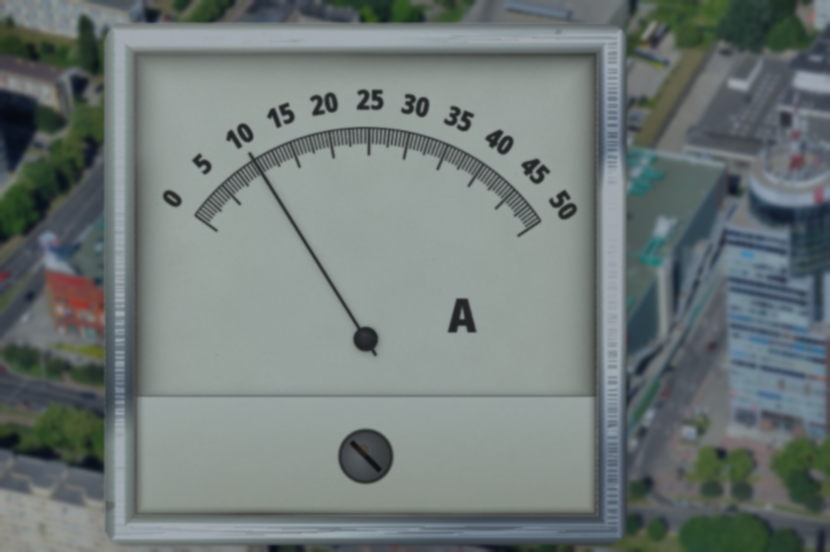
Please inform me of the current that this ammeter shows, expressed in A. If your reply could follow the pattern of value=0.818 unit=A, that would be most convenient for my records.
value=10 unit=A
